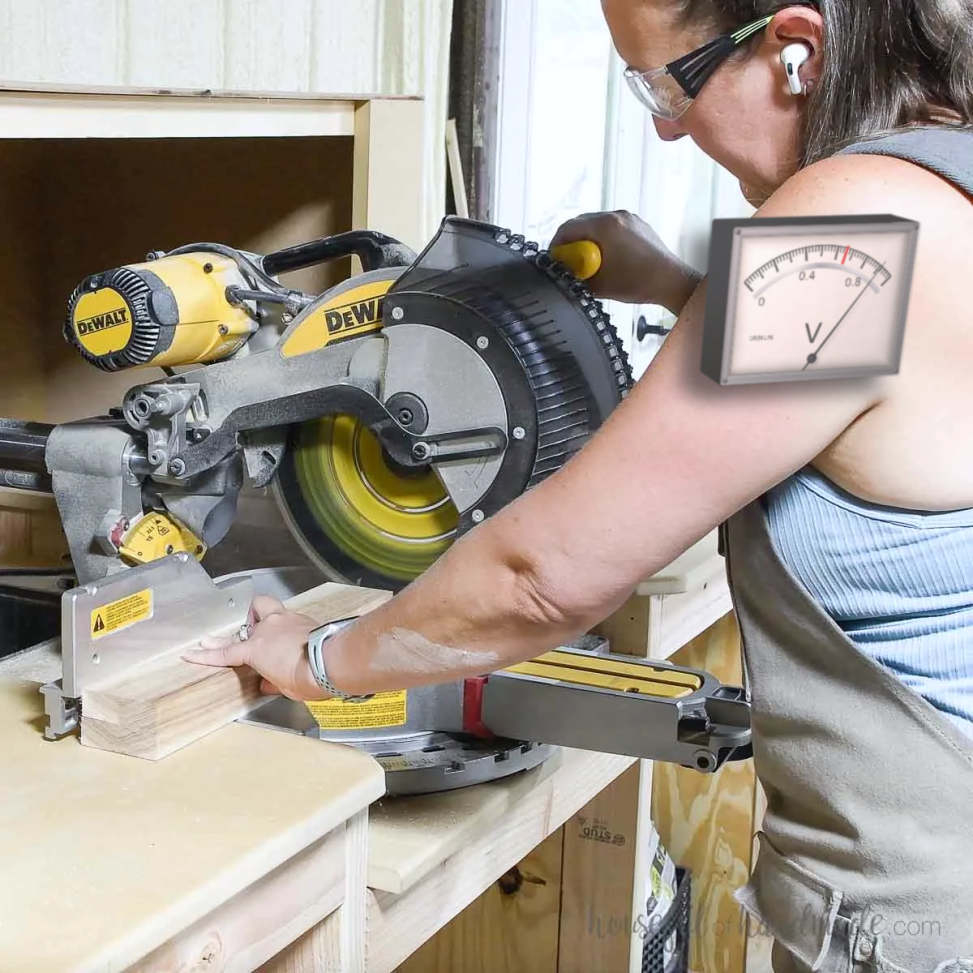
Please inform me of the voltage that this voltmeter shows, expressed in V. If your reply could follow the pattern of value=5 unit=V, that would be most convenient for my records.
value=0.9 unit=V
